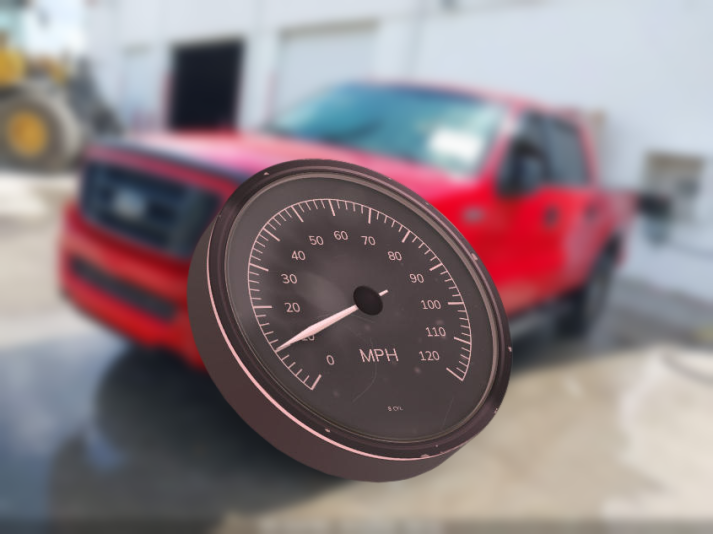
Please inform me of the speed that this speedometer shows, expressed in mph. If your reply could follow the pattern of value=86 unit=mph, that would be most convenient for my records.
value=10 unit=mph
